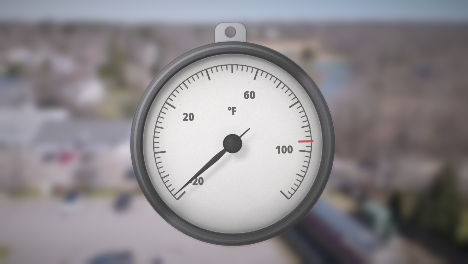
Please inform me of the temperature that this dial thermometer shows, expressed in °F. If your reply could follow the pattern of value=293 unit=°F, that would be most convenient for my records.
value=-18 unit=°F
